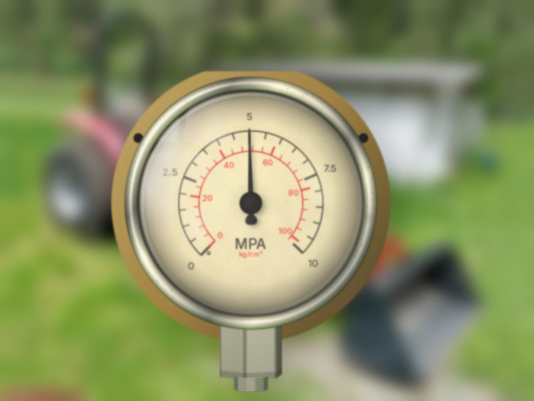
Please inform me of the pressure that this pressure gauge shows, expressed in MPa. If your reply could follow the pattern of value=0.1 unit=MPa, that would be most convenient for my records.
value=5 unit=MPa
